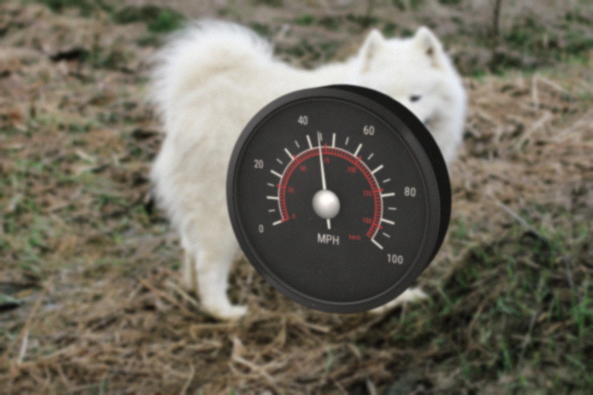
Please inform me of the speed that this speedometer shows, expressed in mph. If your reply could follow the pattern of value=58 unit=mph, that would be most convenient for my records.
value=45 unit=mph
